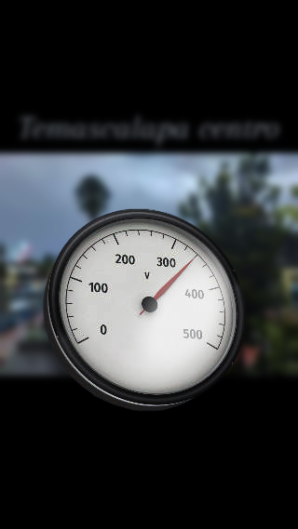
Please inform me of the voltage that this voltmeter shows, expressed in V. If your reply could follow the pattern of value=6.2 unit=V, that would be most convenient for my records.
value=340 unit=V
